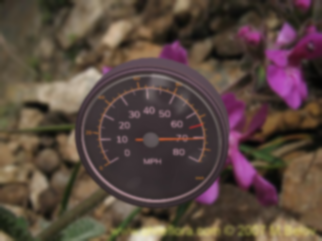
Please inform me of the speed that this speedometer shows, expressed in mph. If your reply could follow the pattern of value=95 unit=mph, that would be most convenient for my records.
value=70 unit=mph
